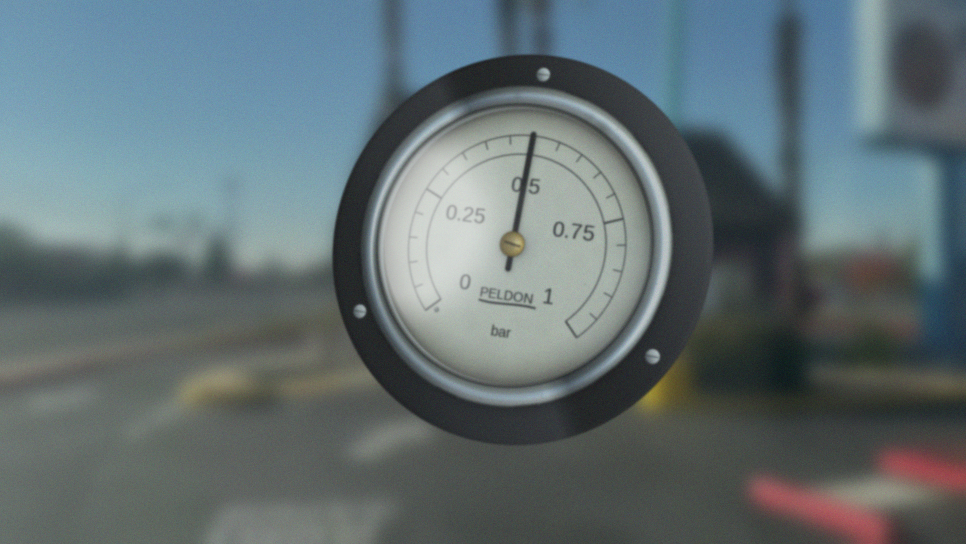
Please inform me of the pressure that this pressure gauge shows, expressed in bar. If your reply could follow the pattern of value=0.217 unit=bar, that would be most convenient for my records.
value=0.5 unit=bar
